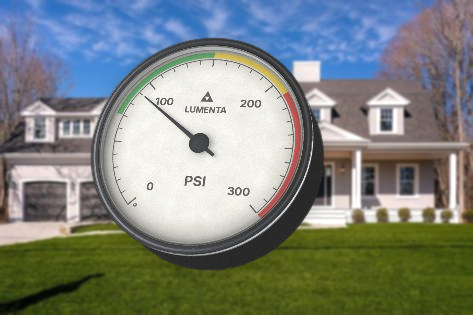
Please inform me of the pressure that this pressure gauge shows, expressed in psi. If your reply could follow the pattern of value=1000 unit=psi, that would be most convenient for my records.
value=90 unit=psi
